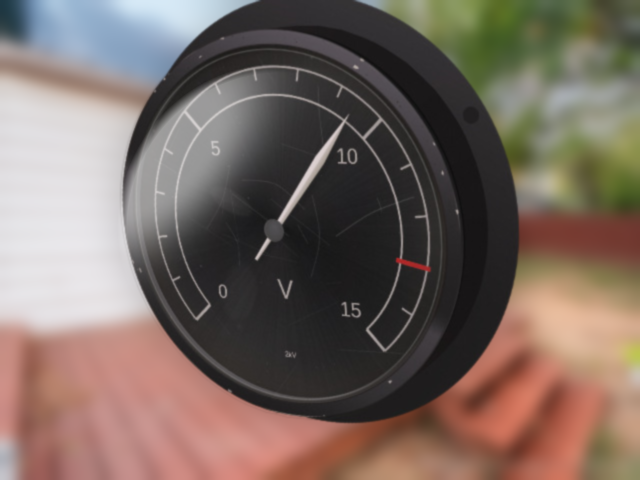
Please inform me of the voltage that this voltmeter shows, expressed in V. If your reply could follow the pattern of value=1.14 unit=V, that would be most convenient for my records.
value=9.5 unit=V
